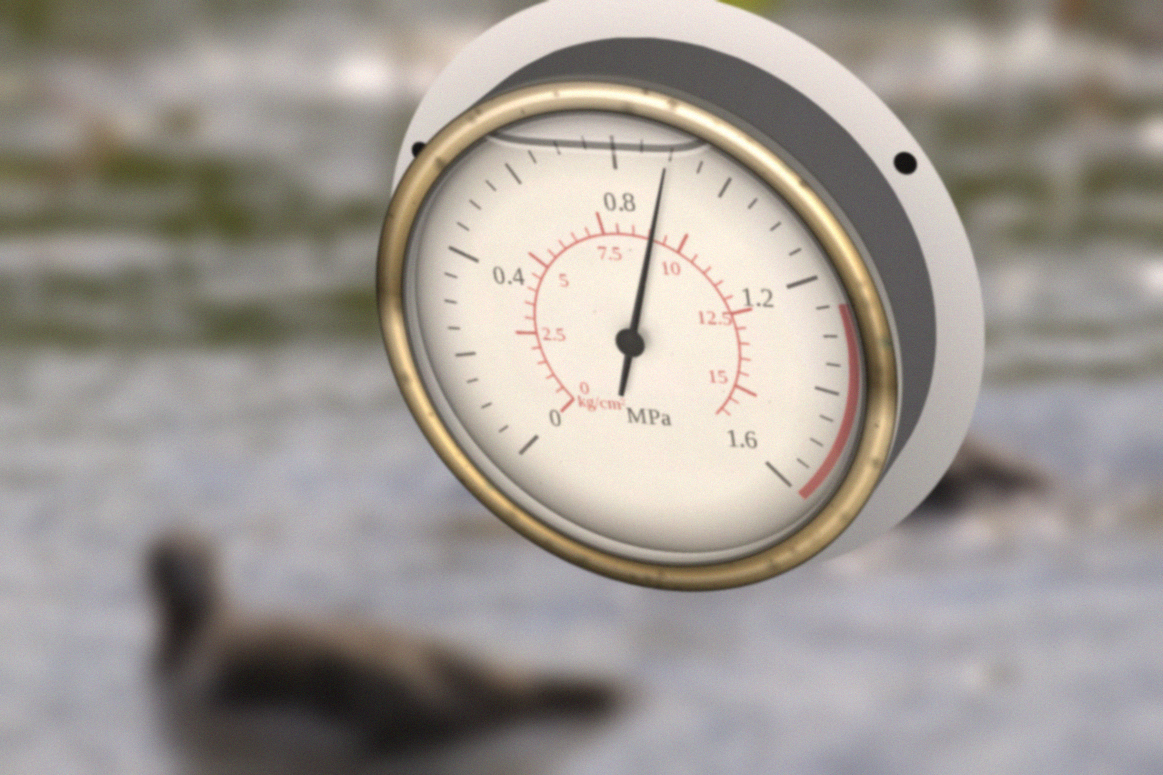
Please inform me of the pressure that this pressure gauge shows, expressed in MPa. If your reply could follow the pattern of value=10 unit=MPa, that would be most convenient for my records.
value=0.9 unit=MPa
